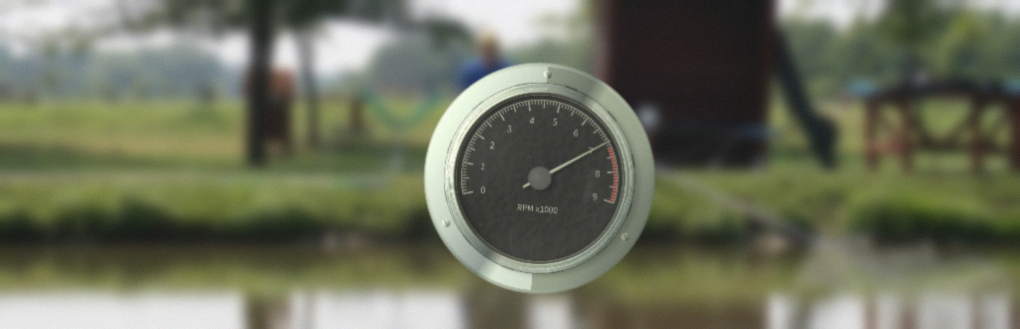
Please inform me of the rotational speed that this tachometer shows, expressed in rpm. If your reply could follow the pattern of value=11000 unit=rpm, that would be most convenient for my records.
value=7000 unit=rpm
